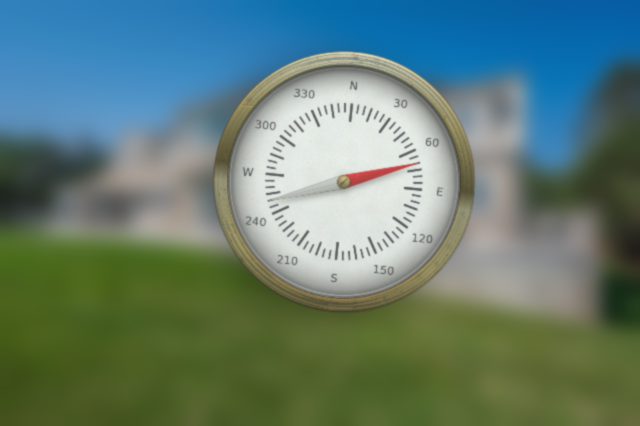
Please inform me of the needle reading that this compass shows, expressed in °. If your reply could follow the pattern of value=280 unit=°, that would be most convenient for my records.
value=70 unit=°
